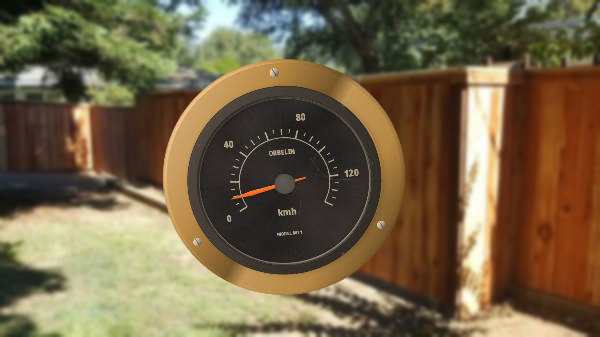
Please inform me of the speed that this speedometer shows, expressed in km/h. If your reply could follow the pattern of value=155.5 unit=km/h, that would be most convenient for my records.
value=10 unit=km/h
